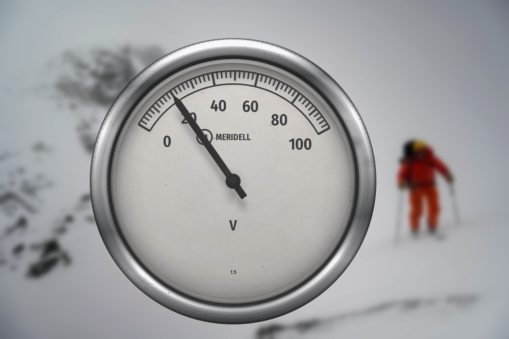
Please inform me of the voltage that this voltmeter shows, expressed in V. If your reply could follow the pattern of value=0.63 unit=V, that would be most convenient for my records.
value=20 unit=V
